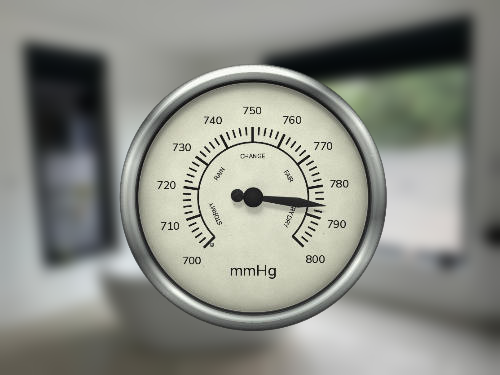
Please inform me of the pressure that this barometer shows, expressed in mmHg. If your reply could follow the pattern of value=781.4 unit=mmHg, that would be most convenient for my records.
value=786 unit=mmHg
